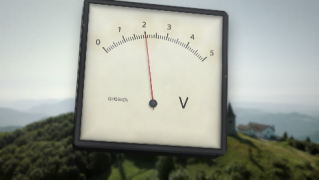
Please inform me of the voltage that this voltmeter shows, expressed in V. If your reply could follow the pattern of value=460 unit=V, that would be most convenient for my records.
value=2 unit=V
